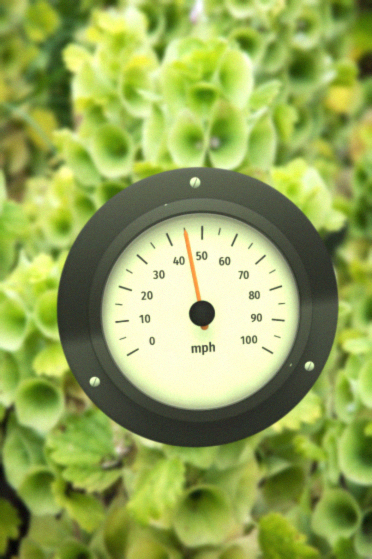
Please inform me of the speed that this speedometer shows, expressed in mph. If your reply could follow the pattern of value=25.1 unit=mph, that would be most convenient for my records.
value=45 unit=mph
